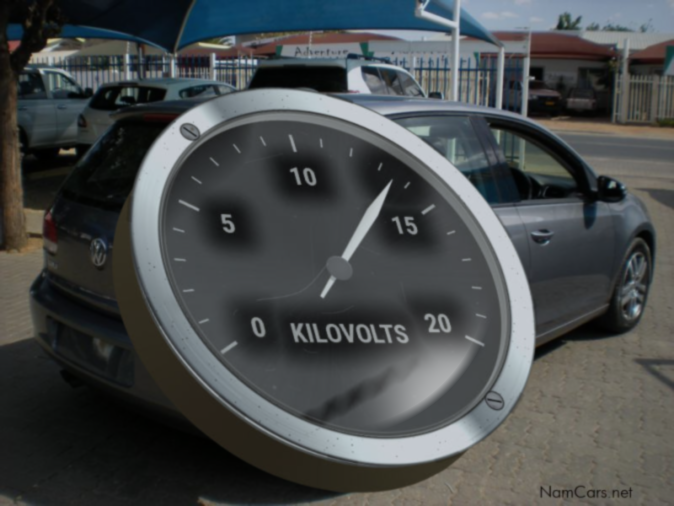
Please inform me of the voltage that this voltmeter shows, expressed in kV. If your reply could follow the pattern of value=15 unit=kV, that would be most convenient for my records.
value=13.5 unit=kV
